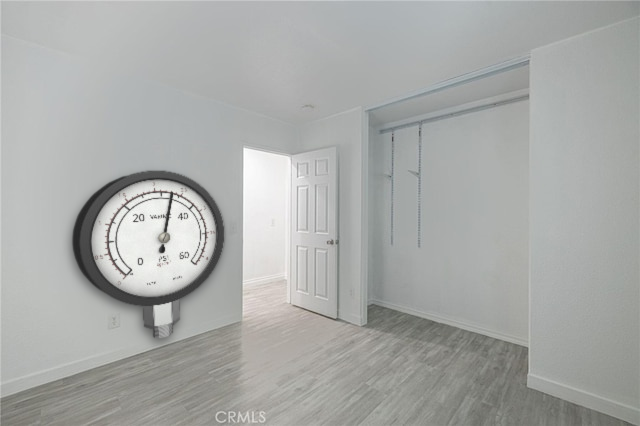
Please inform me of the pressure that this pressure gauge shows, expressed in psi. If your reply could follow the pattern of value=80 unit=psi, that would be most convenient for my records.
value=32.5 unit=psi
